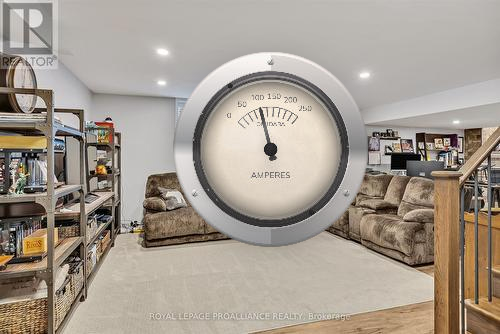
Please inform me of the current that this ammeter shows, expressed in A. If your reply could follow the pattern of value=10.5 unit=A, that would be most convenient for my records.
value=100 unit=A
